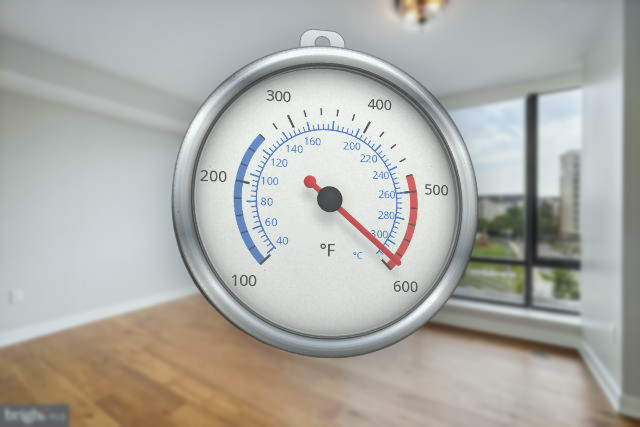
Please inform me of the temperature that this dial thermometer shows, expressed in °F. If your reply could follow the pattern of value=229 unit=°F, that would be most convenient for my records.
value=590 unit=°F
